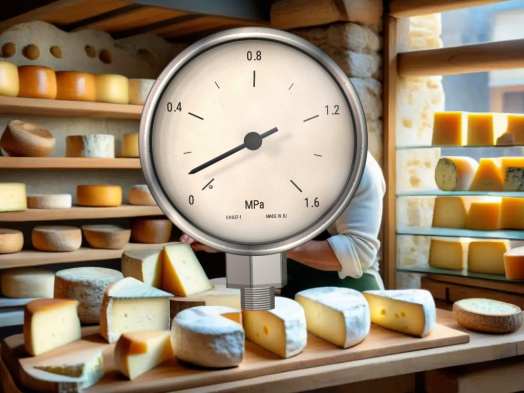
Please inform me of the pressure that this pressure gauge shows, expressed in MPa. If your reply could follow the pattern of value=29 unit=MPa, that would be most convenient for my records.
value=0.1 unit=MPa
